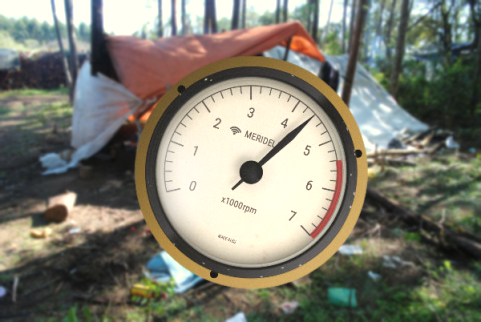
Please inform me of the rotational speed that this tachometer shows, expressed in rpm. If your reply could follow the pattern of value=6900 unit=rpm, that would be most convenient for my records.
value=4400 unit=rpm
